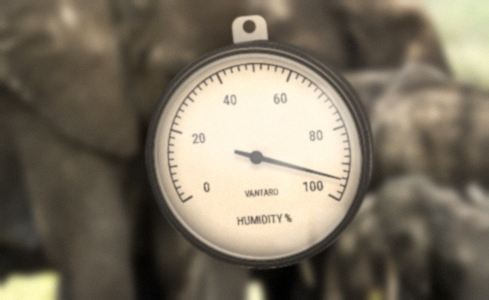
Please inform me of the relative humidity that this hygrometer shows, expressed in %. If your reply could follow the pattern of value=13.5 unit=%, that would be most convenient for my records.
value=94 unit=%
